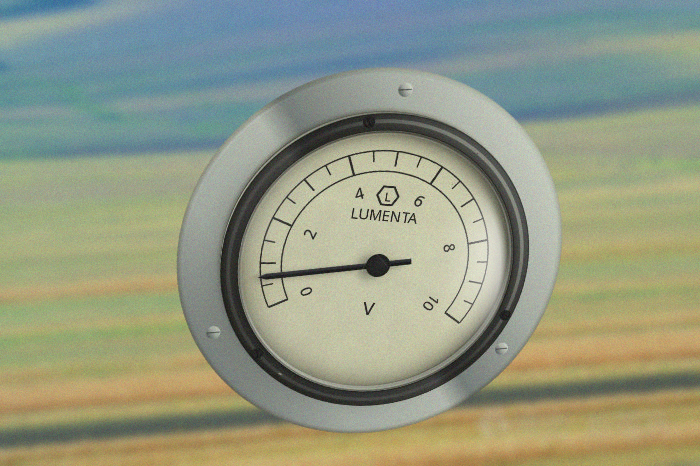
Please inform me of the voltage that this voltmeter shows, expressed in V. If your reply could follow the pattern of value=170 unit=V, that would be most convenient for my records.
value=0.75 unit=V
